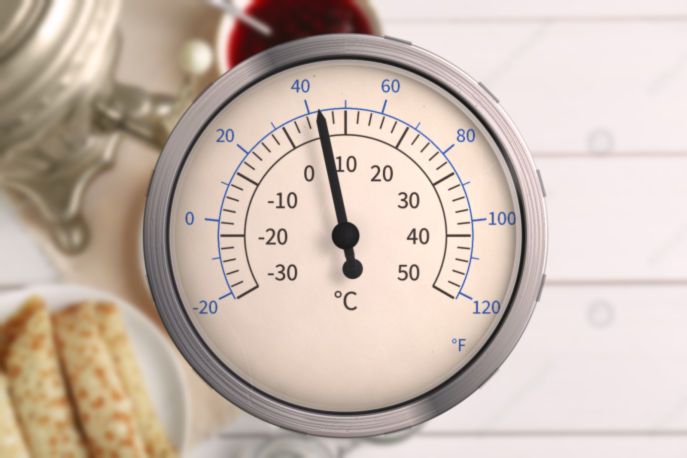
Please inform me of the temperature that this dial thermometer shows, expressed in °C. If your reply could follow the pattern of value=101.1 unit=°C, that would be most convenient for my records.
value=6 unit=°C
